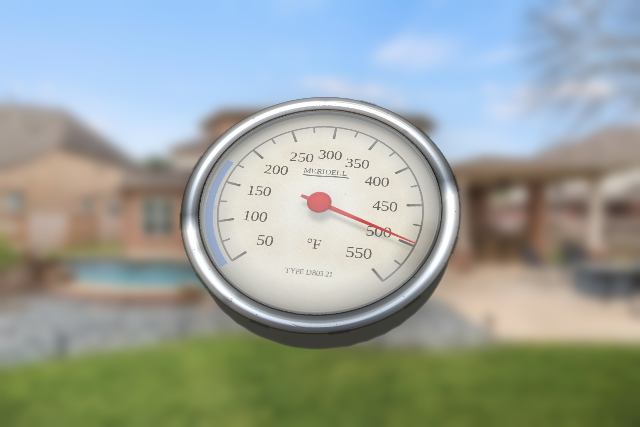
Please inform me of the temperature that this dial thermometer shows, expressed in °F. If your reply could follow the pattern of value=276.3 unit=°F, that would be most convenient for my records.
value=500 unit=°F
